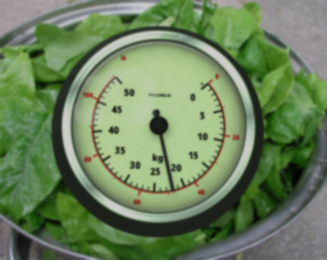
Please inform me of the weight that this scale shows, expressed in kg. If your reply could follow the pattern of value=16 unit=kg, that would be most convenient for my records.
value=22 unit=kg
